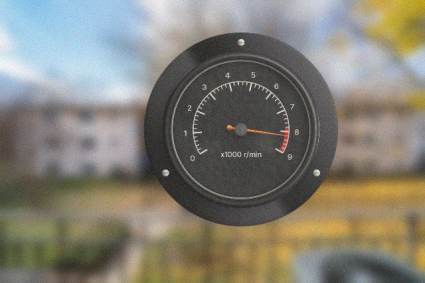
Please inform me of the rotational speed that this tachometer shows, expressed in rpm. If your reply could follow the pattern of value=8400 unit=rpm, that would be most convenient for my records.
value=8200 unit=rpm
